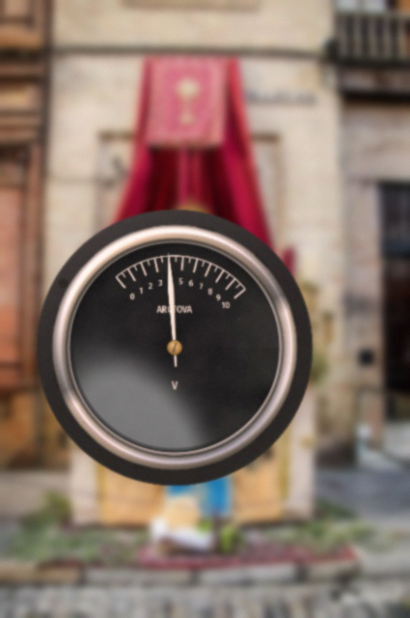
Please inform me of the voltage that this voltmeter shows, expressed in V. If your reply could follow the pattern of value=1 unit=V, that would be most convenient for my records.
value=4 unit=V
